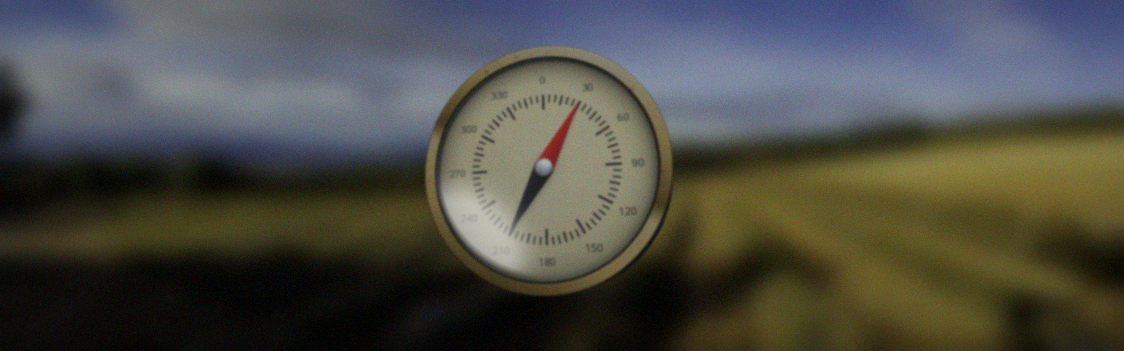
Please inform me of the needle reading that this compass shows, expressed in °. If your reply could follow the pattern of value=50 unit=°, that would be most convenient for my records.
value=30 unit=°
